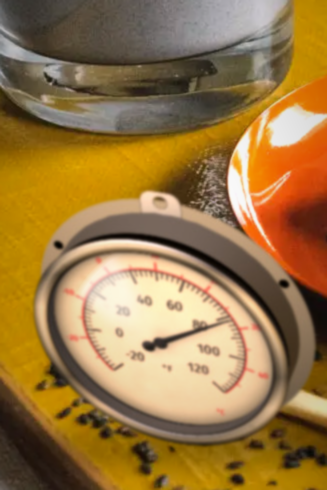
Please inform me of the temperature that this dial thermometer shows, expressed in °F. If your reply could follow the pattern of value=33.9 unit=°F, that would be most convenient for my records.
value=80 unit=°F
